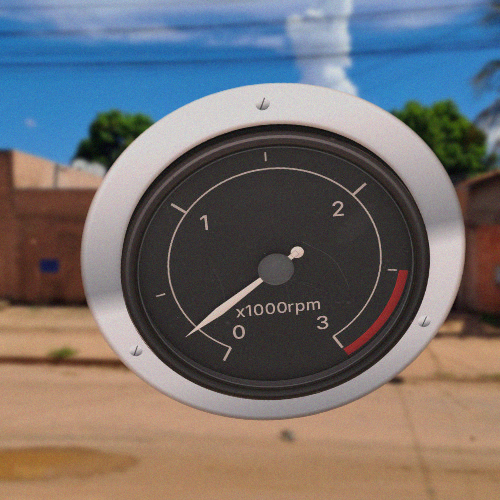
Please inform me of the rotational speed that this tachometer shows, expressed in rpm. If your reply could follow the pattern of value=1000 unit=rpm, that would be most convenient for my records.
value=250 unit=rpm
